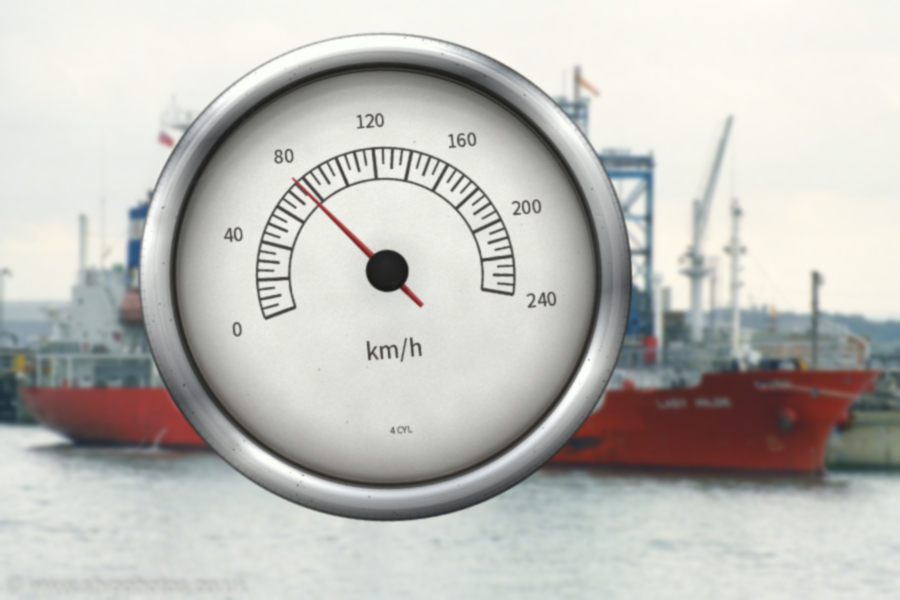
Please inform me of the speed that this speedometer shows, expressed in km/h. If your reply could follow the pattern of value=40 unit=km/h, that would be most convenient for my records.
value=75 unit=km/h
